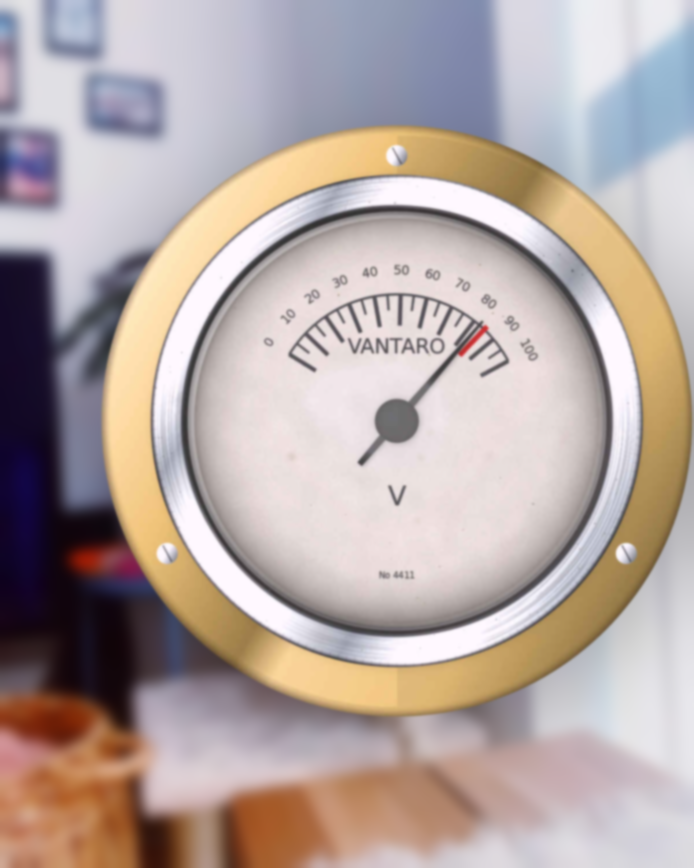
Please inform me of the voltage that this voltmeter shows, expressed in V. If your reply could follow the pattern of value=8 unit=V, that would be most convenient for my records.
value=82.5 unit=V
